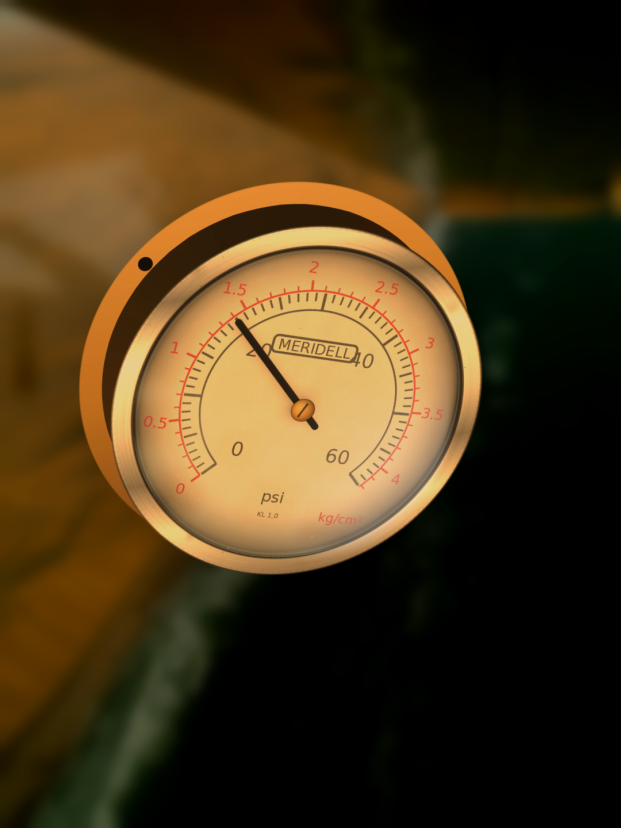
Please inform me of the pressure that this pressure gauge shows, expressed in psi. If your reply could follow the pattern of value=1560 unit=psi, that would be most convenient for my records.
value=20 unit=psi
